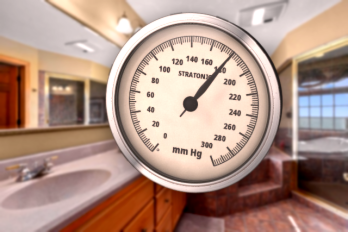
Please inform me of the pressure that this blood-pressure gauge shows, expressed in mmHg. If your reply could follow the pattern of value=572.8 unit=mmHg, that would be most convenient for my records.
value=180 unit=mmHg
